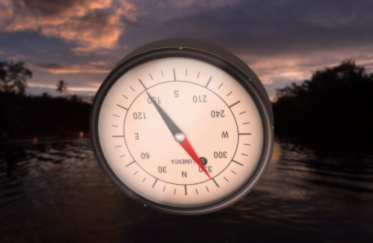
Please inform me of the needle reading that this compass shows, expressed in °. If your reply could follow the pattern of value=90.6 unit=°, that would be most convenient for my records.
value=330 unit=°
